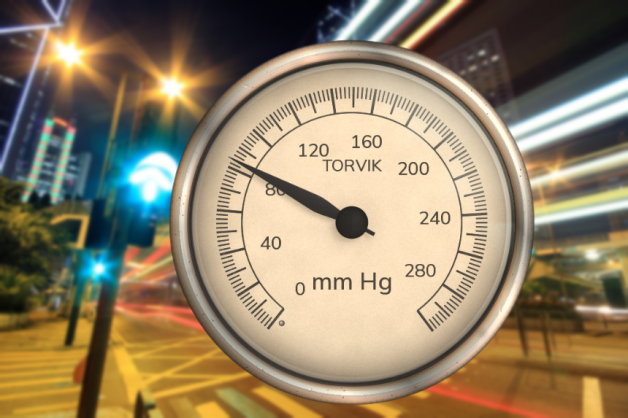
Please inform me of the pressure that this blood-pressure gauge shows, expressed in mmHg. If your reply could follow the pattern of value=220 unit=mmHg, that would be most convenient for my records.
value=84 unit=mmHg
